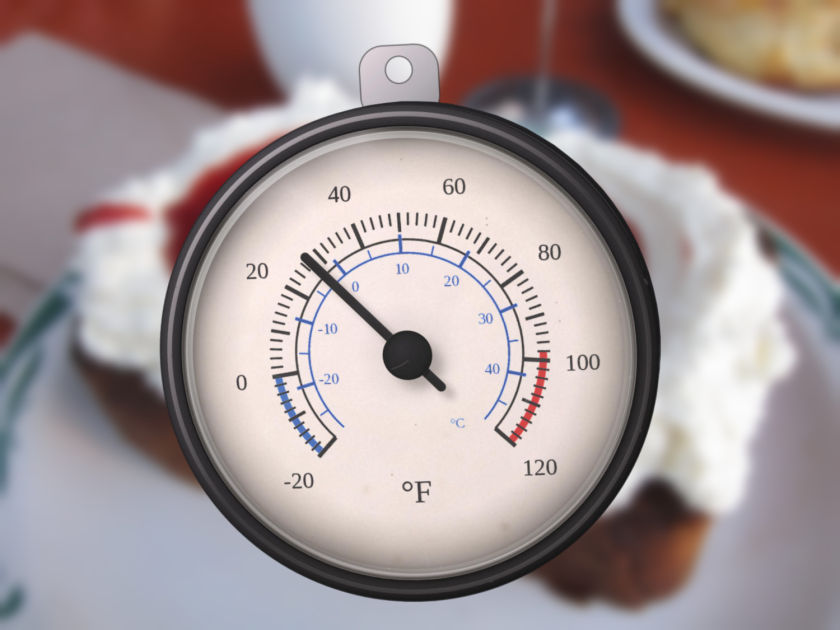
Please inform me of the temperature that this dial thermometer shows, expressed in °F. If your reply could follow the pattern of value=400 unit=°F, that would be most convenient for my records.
value=28 unit=°F
